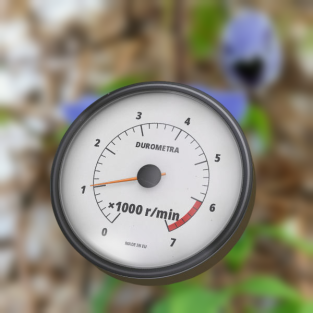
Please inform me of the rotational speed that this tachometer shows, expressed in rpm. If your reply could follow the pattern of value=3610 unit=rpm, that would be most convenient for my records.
value=1000 unit=rpm
